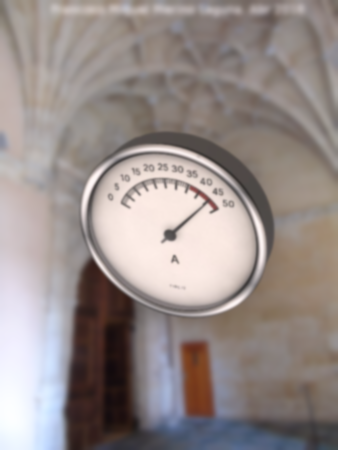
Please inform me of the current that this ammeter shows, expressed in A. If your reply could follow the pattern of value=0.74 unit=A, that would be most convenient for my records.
value=45 unit=A
